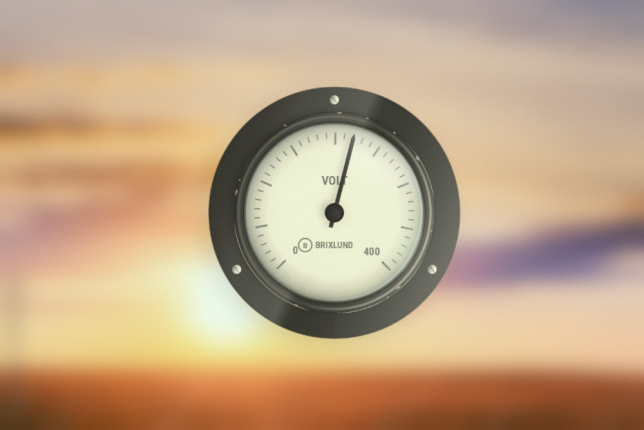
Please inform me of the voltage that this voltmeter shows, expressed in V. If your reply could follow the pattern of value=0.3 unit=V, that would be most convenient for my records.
value=220 unit=V
